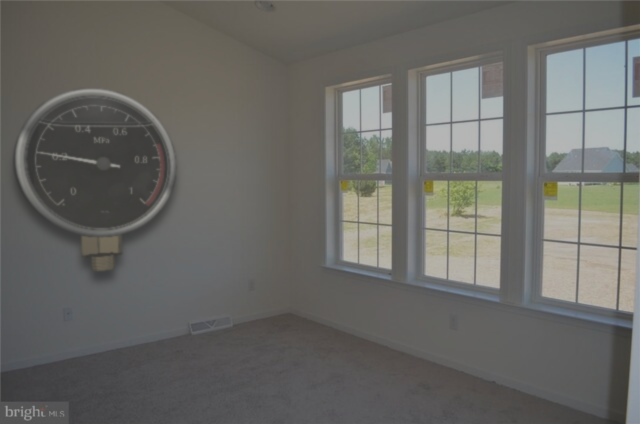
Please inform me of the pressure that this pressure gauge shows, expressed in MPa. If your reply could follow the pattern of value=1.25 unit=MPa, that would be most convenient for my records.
value=0.2 unit=MPa
